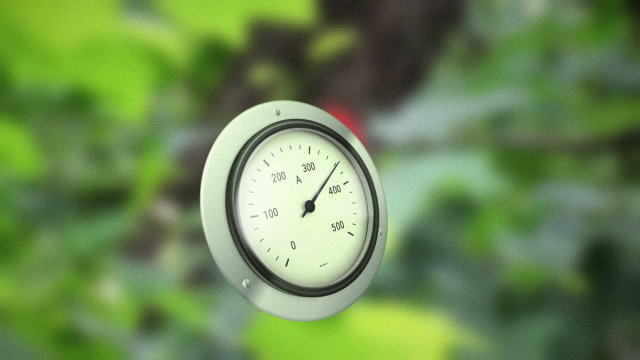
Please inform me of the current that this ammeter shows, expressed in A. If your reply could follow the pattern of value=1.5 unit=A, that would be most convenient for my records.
value=360 unit=A
